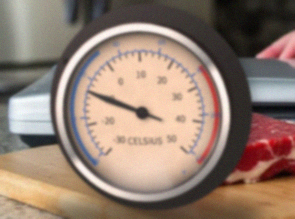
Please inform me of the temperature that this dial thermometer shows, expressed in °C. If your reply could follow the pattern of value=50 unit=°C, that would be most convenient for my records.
value=-10 unit=°C
